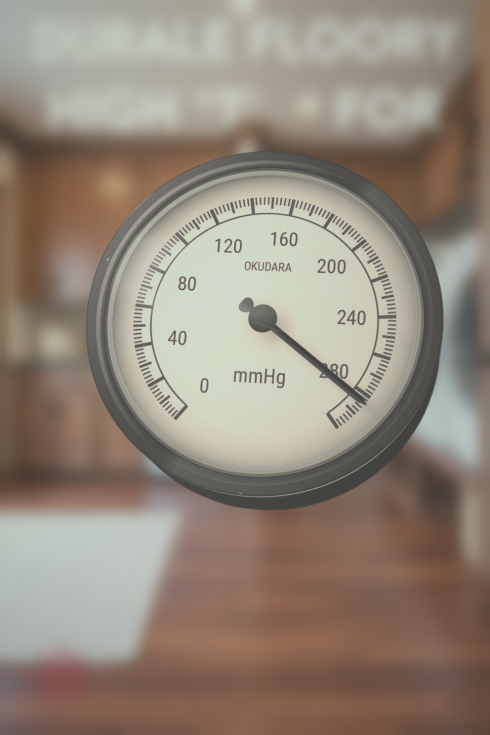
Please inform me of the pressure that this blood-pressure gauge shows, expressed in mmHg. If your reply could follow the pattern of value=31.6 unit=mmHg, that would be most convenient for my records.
value=284 unit=mmHg
